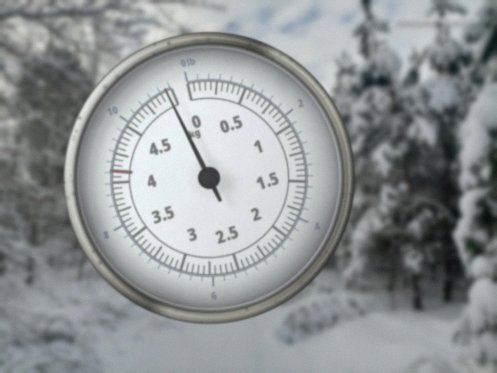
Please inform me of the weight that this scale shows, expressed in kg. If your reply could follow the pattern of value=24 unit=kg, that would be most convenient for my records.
value=4.95 unit=kg
